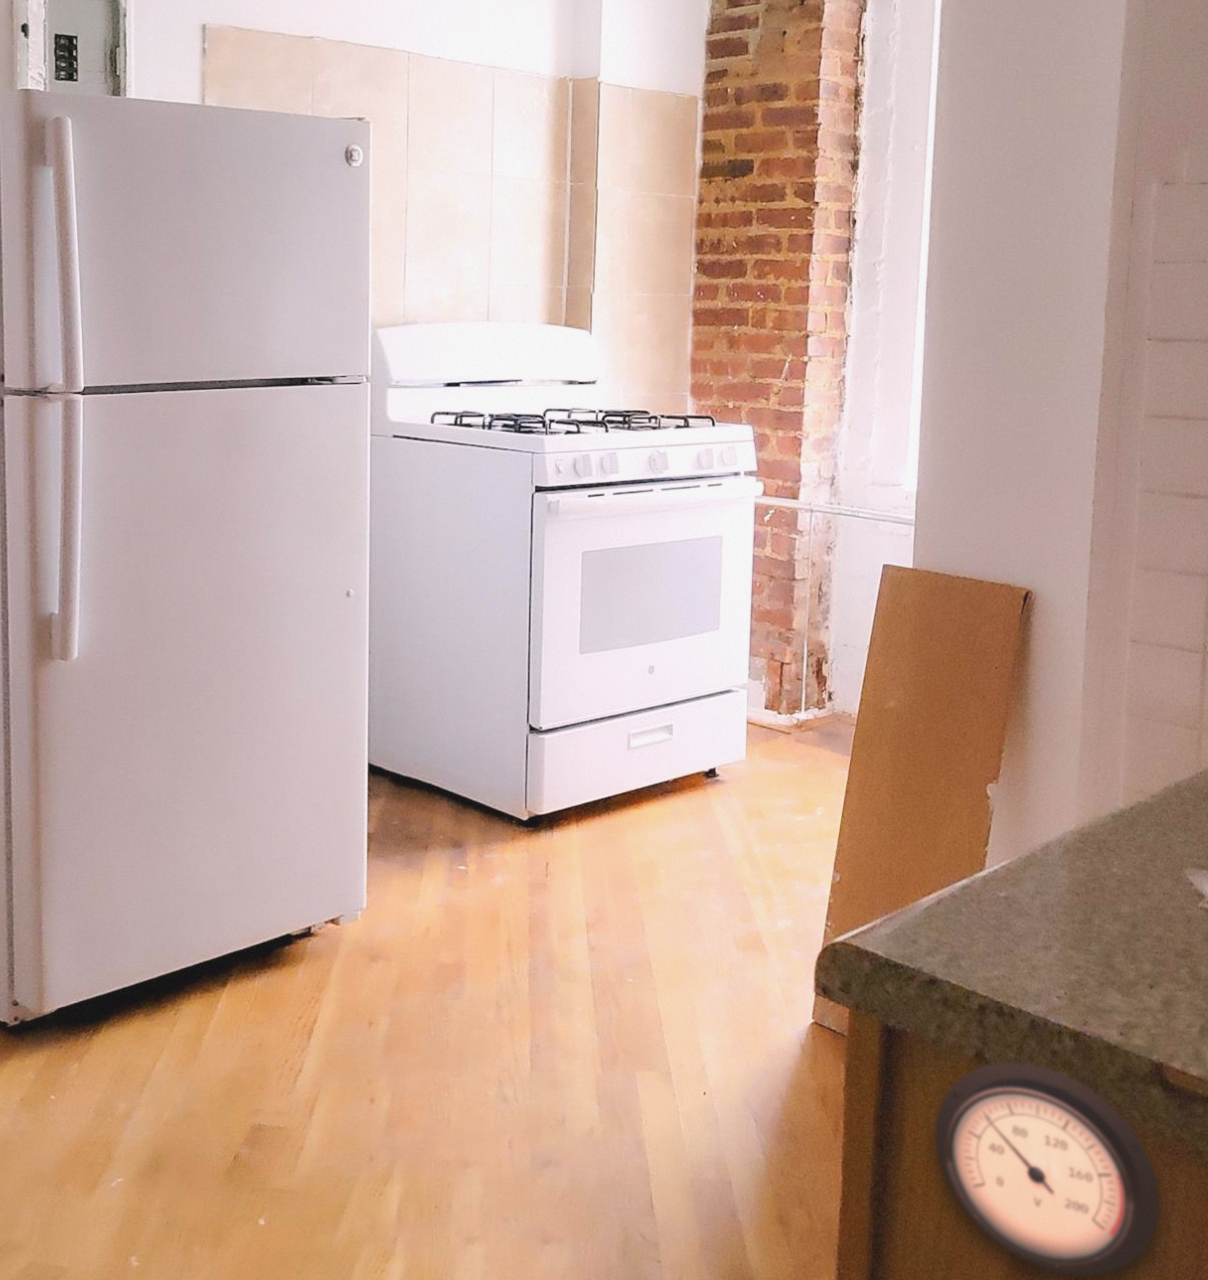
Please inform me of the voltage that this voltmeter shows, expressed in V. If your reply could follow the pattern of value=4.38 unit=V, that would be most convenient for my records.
value=60 unit=V
